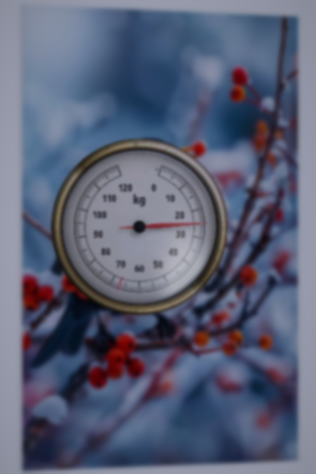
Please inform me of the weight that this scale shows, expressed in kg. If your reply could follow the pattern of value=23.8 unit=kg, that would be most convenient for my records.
value=25 unit=kg
